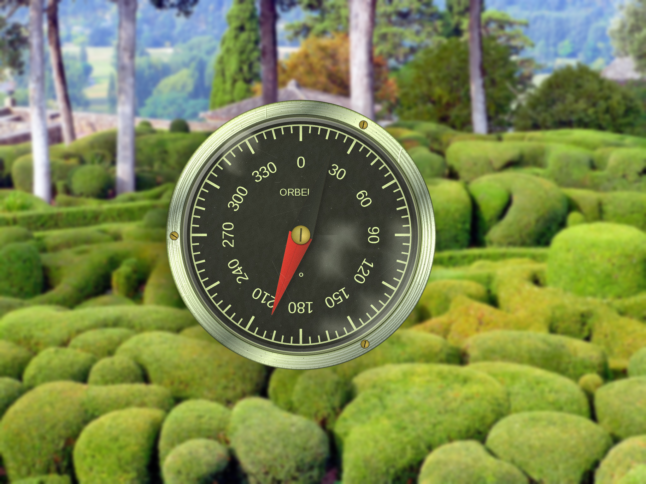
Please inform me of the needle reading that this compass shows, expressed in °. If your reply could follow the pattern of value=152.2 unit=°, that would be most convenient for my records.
value=200 unit=°
